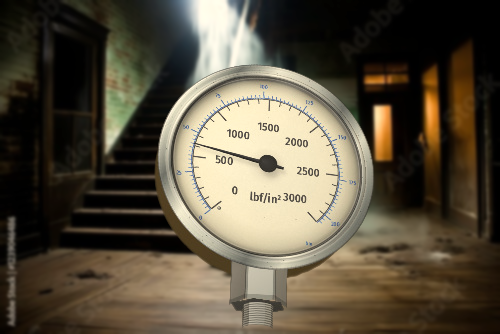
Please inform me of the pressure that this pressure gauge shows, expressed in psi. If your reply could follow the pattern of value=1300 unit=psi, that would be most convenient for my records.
value=600 unit=psi
